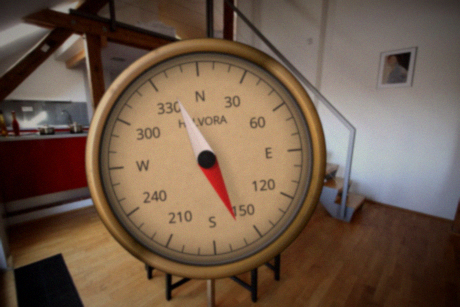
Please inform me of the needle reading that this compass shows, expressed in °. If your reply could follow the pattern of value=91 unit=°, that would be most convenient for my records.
value=160 unit=°
